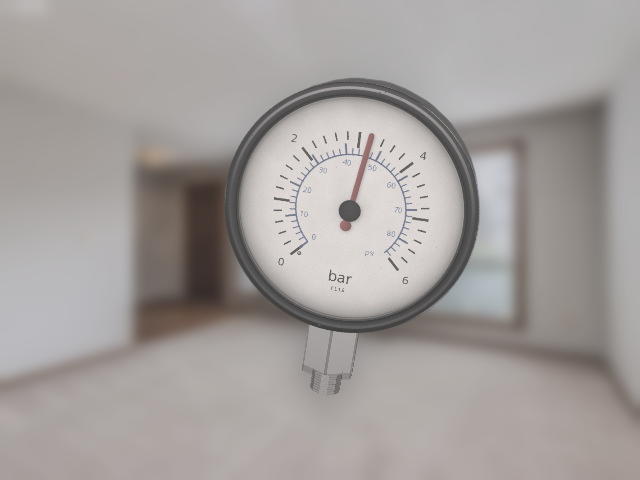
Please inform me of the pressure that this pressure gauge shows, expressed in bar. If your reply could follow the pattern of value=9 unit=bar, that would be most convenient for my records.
value=3.2 unit=bar
